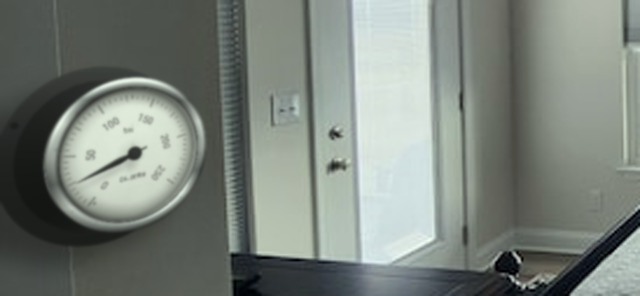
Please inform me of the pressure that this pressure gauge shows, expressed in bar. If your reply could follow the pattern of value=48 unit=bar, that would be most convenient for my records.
value=25 unit=bar
